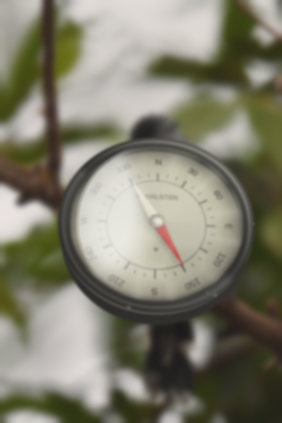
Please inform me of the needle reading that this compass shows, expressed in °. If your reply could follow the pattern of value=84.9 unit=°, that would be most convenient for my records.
value=150 unit=°
